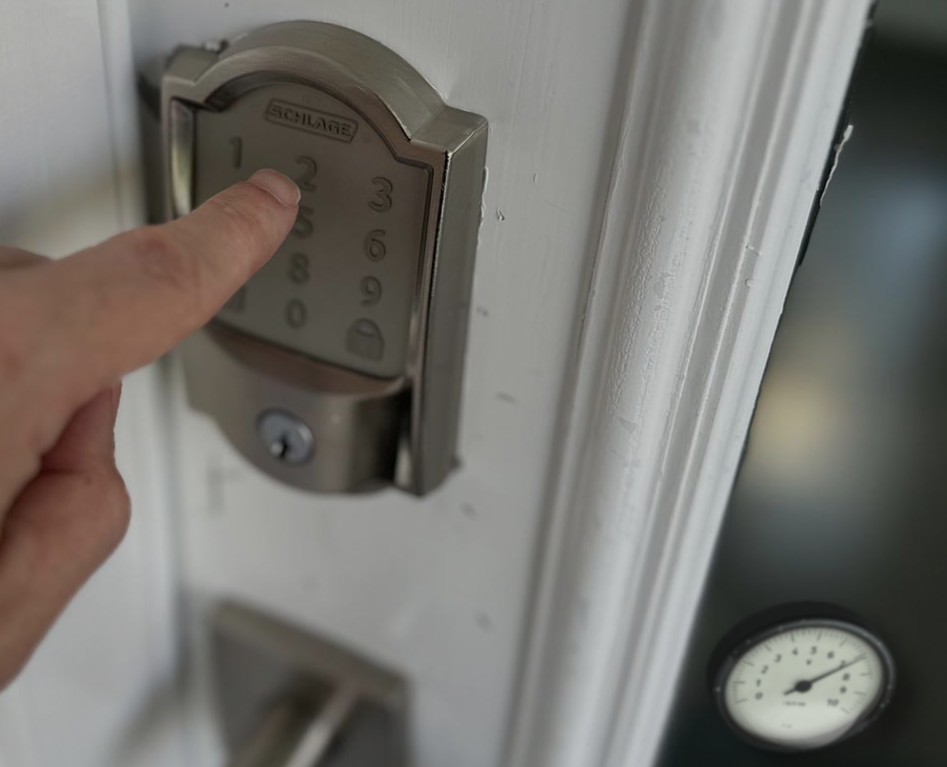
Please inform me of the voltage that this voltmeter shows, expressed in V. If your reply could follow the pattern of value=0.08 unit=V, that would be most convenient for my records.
value=7 unit=V
